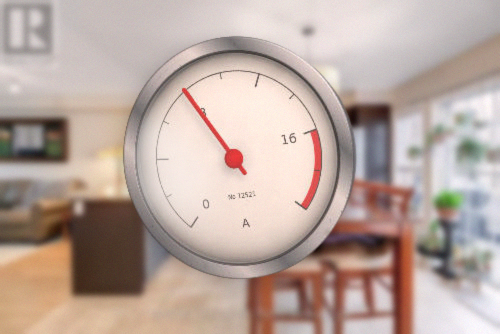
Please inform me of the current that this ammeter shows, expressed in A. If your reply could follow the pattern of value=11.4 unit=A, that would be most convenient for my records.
value=8 unit=A
